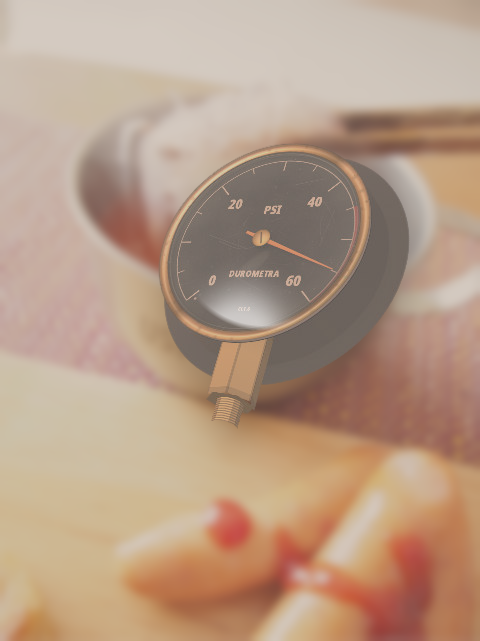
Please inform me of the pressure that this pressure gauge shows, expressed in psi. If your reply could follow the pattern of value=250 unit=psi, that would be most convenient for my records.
value=55 unit=psi
